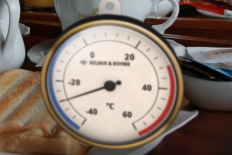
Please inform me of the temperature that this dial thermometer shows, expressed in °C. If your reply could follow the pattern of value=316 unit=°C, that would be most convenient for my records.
value=-28 unit=°C
